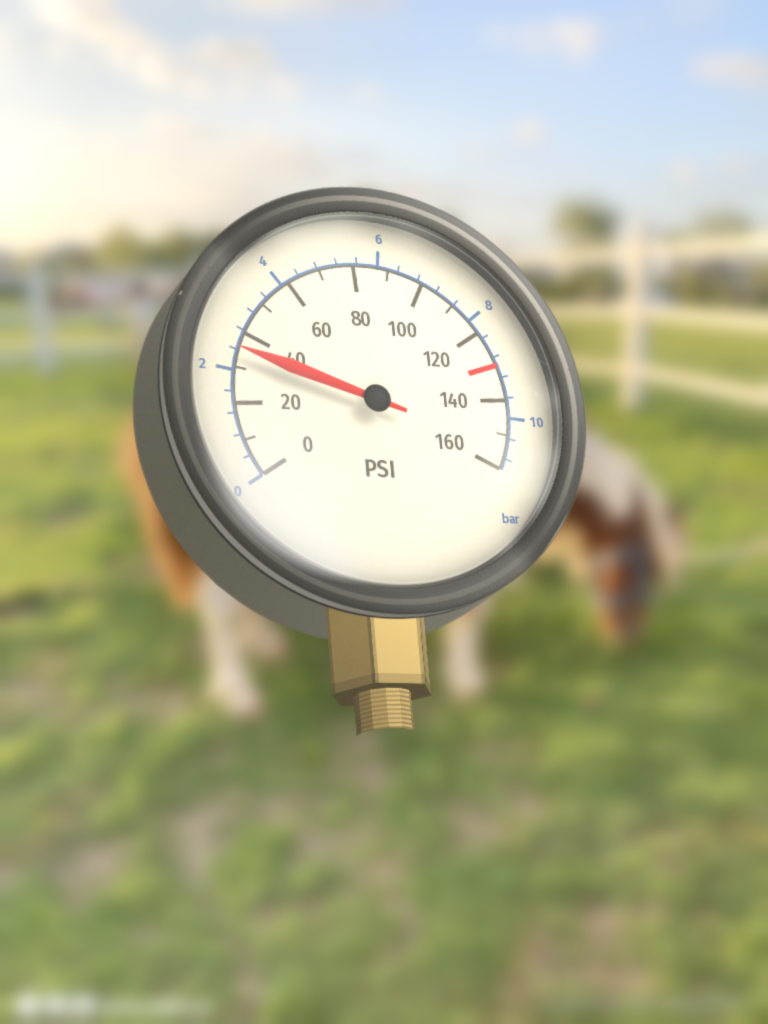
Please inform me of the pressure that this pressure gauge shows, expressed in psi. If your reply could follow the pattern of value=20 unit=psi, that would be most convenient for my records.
value=35 unit=psi
